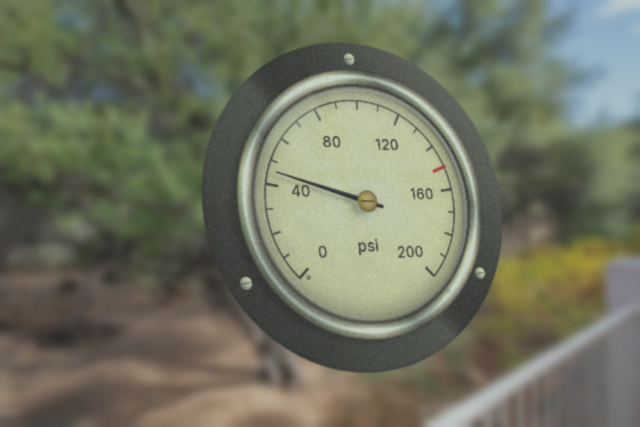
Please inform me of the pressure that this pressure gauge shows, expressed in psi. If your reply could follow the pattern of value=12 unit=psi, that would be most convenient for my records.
value=45 unit=psi
